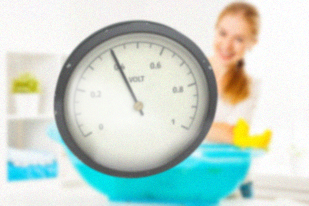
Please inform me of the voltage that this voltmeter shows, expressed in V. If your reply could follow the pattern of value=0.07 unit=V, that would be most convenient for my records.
value=0.4 unit=V
